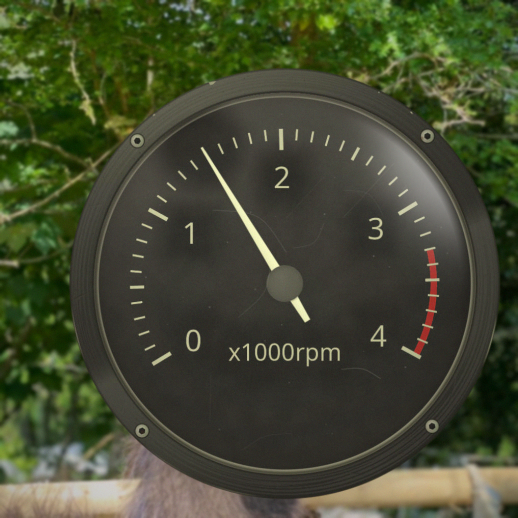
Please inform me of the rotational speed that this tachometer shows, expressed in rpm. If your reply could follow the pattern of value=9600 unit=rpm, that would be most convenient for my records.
value=1500 unit=rpm
